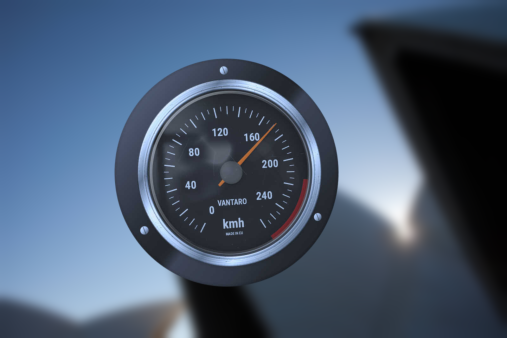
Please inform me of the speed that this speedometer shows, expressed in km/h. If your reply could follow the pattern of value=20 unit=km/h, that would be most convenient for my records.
value=170 unit=km/h
